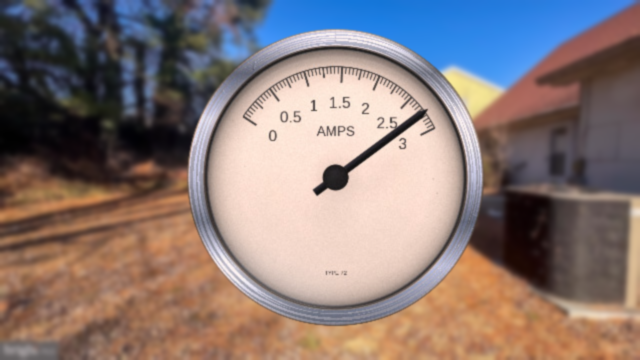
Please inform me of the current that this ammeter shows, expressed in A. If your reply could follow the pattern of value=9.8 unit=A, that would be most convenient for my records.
value=2.75 unit=A
